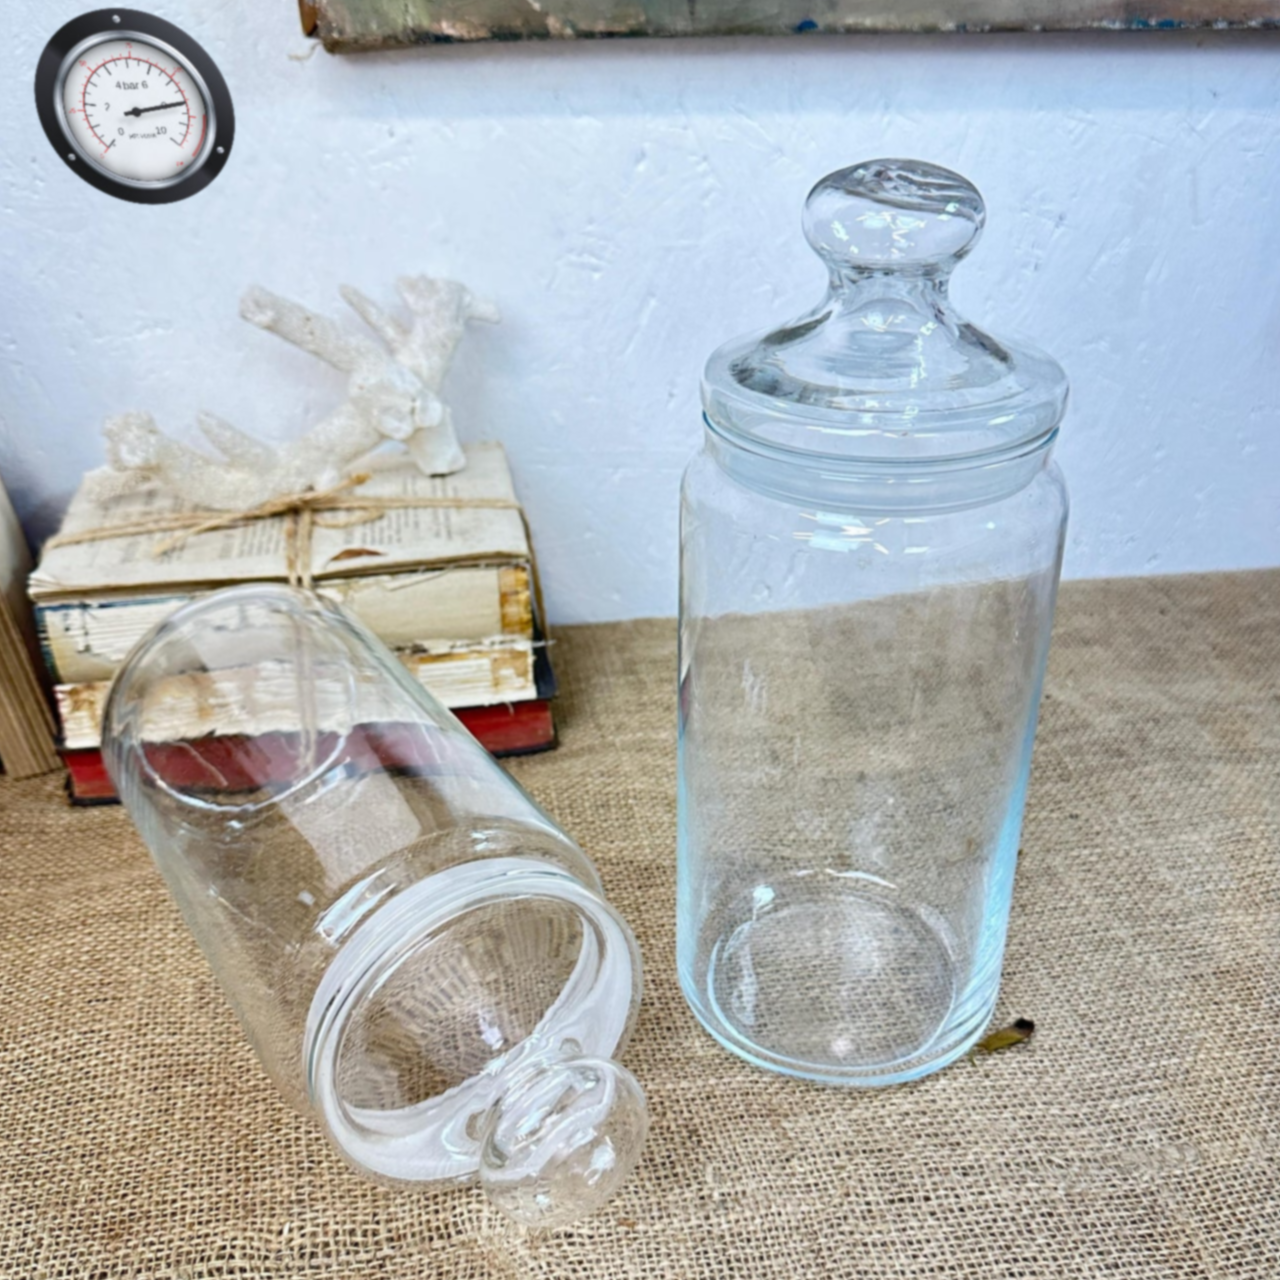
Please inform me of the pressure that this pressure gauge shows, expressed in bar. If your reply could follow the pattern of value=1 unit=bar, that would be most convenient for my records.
value=8 unit=bar
